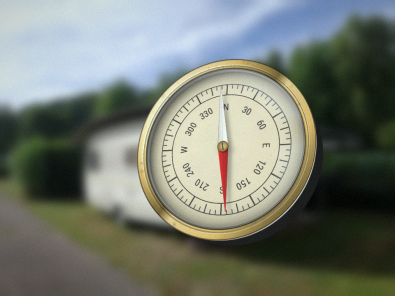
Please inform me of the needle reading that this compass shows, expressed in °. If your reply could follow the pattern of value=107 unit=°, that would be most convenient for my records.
value=175 unit=°
